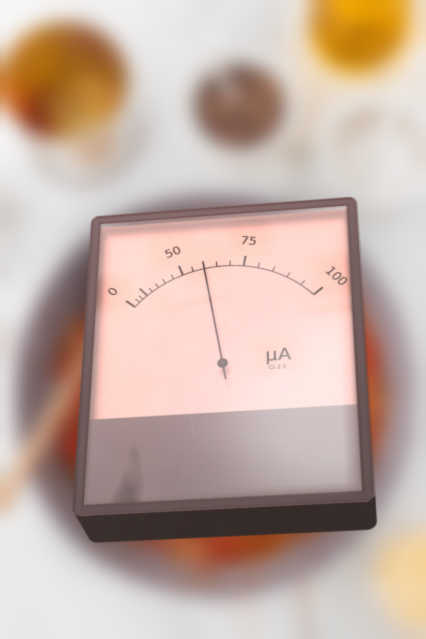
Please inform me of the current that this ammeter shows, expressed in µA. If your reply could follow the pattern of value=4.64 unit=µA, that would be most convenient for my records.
value=60 unit=µA
